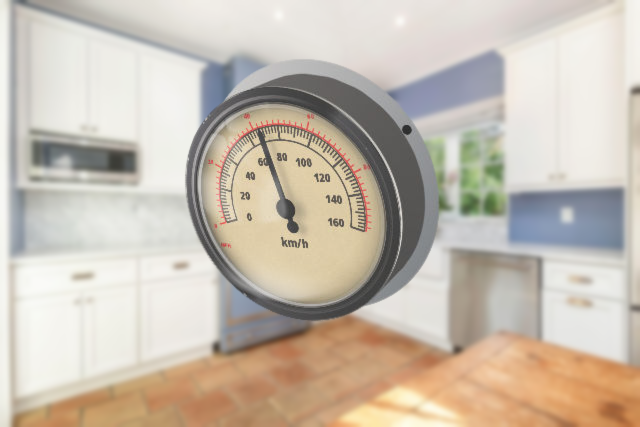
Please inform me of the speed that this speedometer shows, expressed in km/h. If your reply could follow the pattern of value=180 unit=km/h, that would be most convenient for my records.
value=70 unit=km/h
